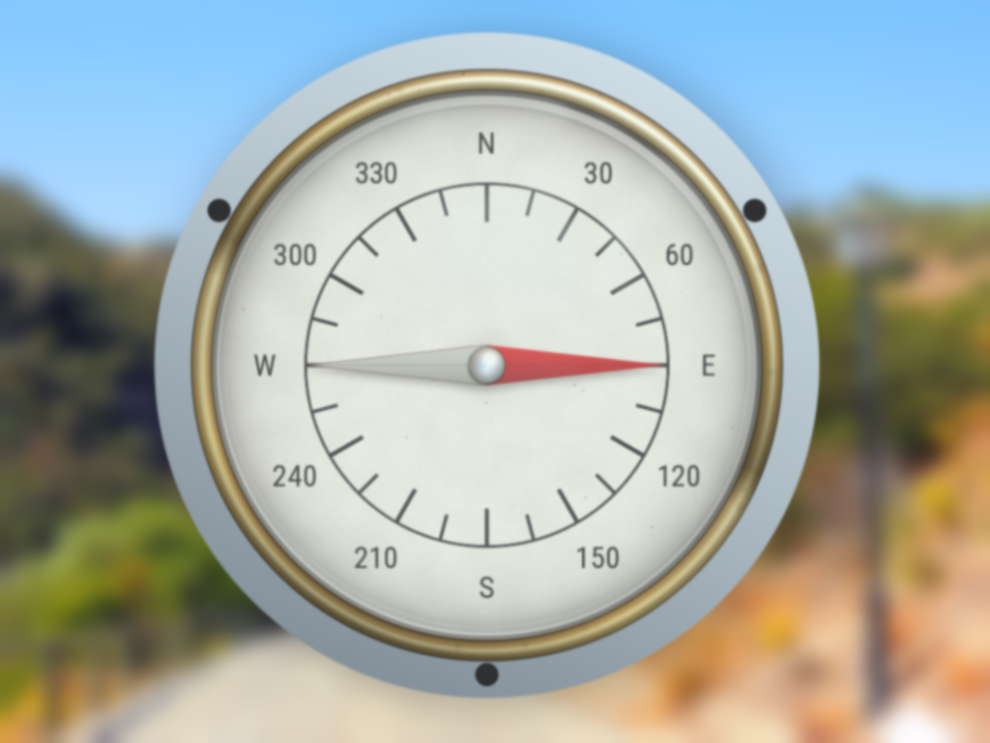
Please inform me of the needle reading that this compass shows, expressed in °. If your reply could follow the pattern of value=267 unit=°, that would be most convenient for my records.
value=90 unit=°
